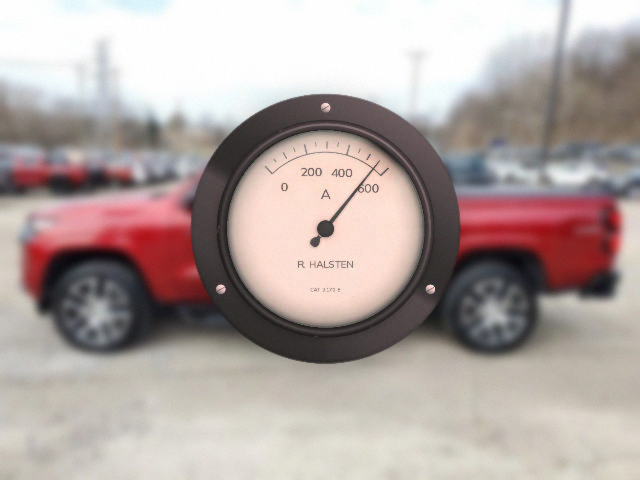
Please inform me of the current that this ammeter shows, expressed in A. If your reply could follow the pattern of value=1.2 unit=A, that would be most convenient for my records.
value=550 unit=A
